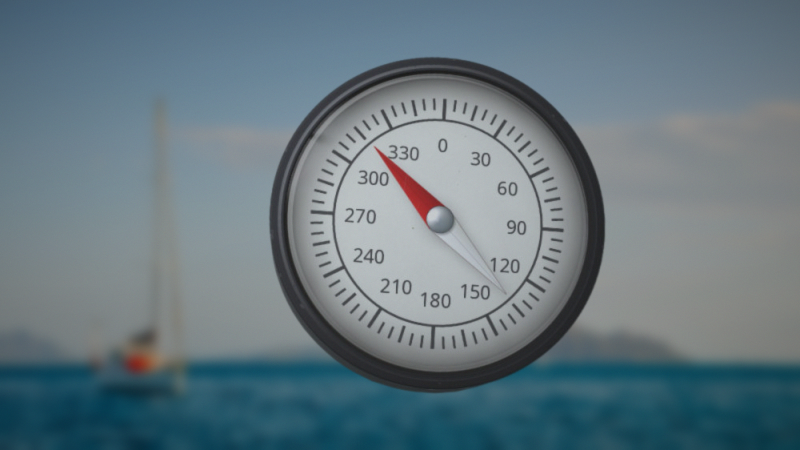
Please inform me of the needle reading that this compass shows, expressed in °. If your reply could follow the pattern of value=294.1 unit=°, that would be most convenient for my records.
value=315 unit=°
